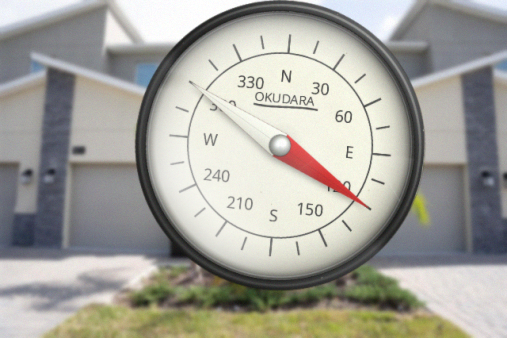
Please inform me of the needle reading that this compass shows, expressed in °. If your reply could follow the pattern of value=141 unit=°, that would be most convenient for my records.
value=120 unit=°
